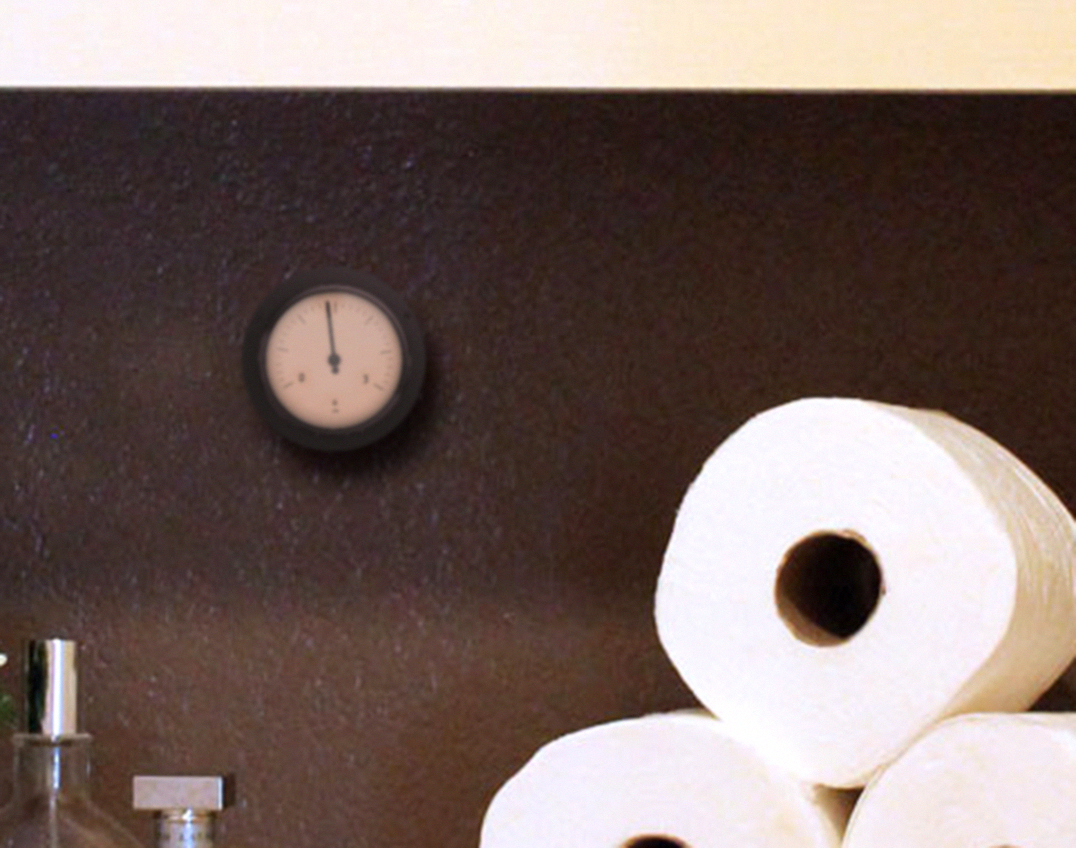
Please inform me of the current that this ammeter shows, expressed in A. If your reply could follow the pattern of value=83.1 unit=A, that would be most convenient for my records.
value=1.4 unit=A
